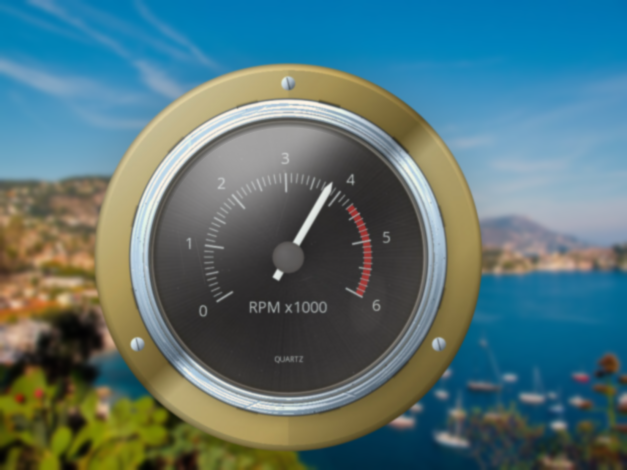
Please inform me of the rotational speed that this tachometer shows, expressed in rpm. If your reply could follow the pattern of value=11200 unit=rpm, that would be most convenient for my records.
value=3800 unit=rpm
